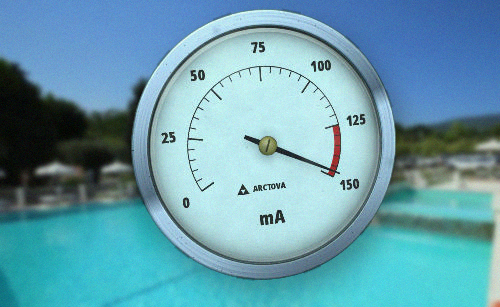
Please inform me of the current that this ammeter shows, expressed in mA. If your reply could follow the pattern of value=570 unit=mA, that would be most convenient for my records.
value=147.5 unit=mA
